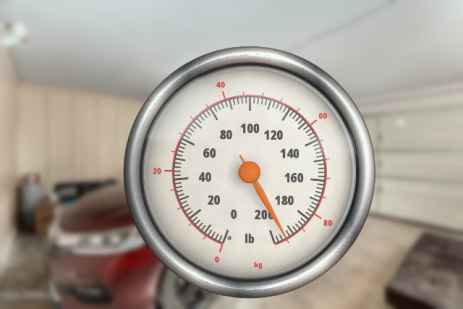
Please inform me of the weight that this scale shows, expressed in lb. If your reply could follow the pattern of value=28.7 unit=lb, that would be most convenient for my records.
value=194 unit=lb
